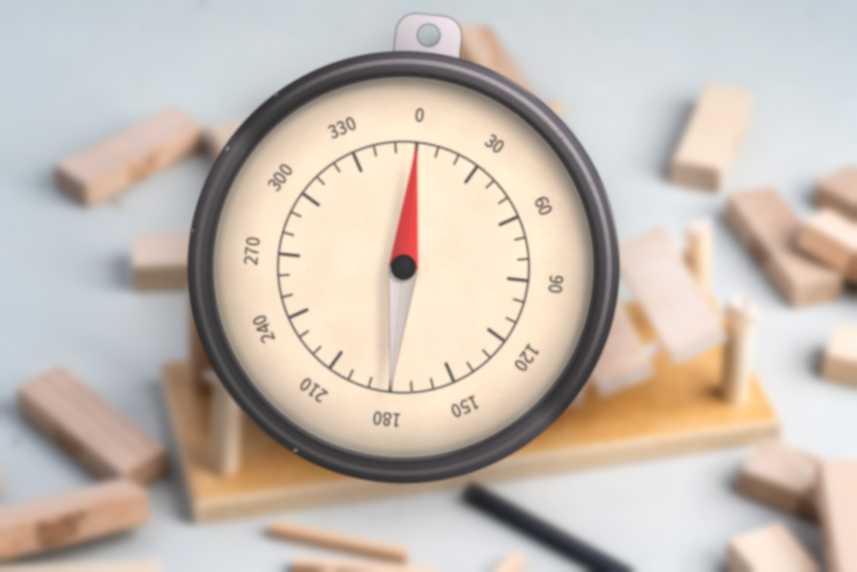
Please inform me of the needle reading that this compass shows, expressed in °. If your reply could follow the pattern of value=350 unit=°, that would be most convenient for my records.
value=0 unit=°
